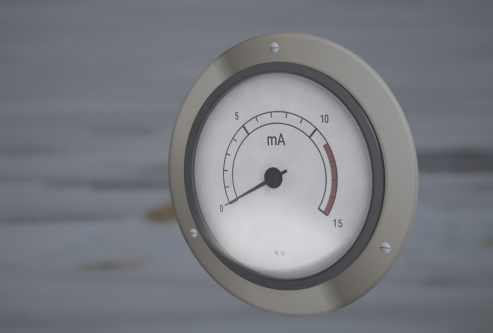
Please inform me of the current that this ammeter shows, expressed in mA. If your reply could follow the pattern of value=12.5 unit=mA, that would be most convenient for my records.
value=0 unit=mA
